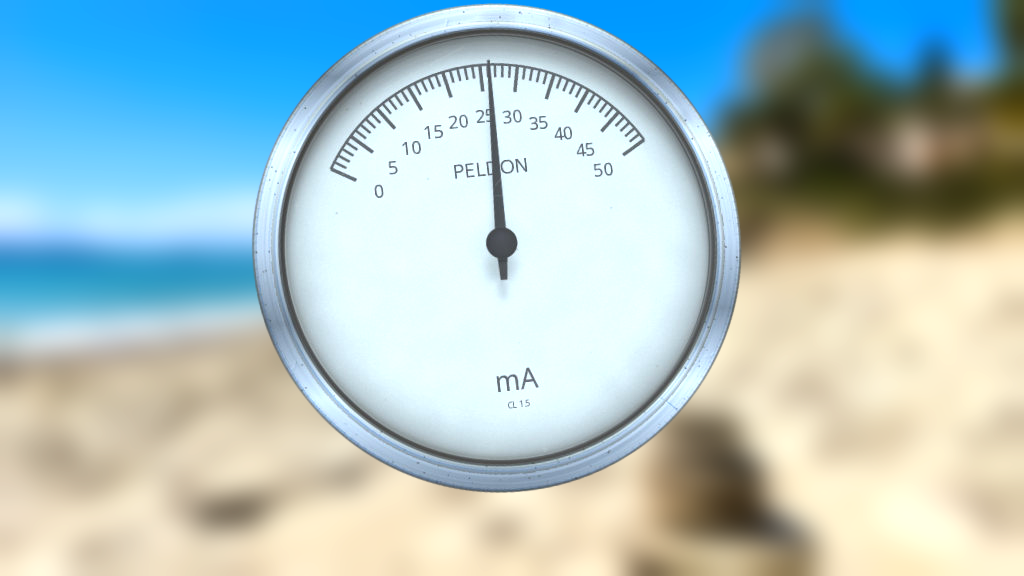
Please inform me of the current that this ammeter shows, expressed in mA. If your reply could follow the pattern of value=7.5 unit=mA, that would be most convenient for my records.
value=26 unit=mA
